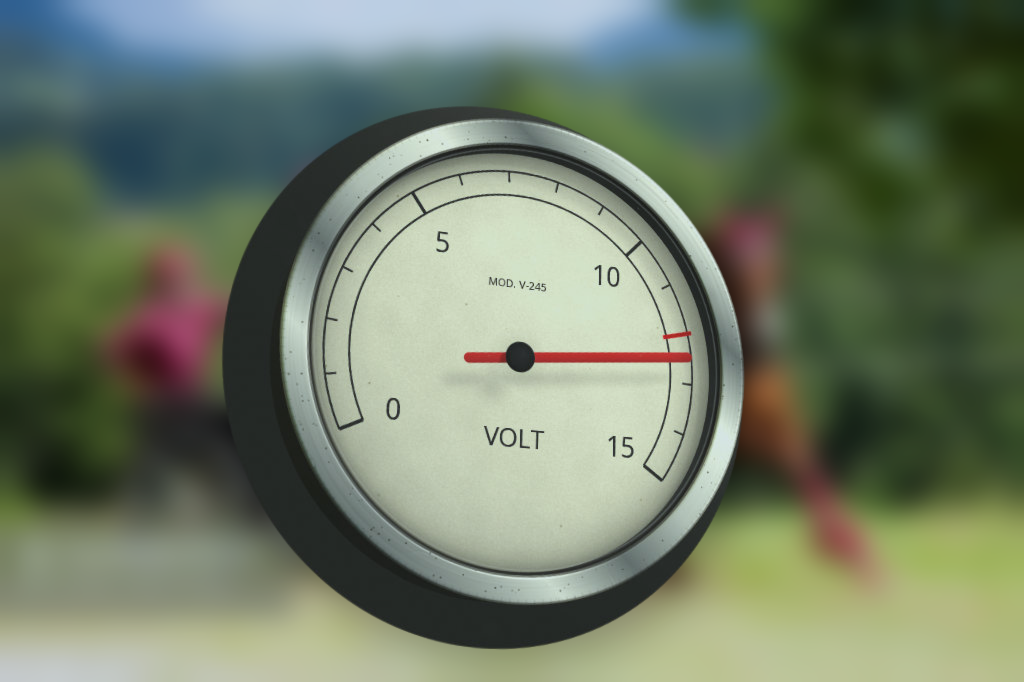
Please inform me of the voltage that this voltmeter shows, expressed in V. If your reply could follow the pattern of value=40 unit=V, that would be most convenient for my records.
value=12.5 unit=V
